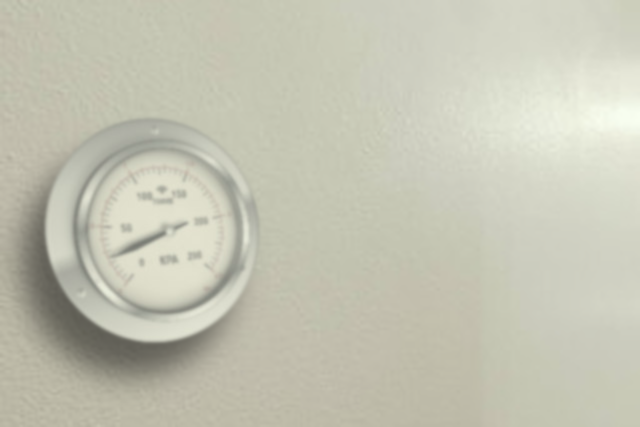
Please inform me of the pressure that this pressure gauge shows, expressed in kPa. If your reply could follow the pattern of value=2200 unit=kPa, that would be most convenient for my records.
value=25 unit=kPa
